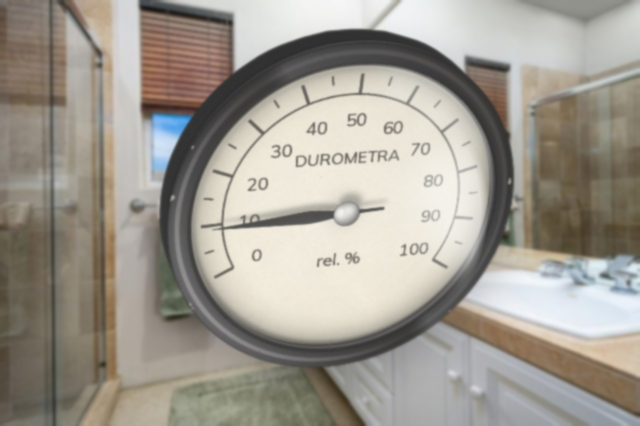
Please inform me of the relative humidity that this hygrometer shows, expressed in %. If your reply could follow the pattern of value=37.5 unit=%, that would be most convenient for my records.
value=10 unit=%
